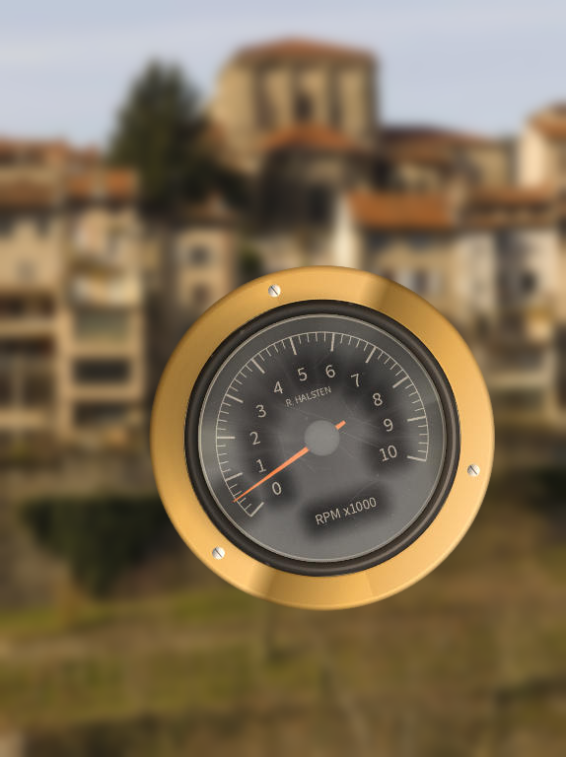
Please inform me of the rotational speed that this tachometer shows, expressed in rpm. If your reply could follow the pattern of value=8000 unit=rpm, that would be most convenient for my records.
value=500 unit=rpm
